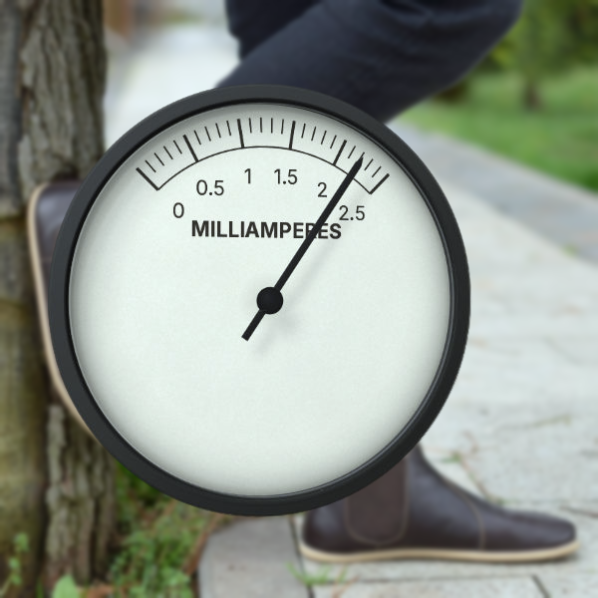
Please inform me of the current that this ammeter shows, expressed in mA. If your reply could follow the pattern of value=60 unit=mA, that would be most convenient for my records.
value=2.2 unit=mA
